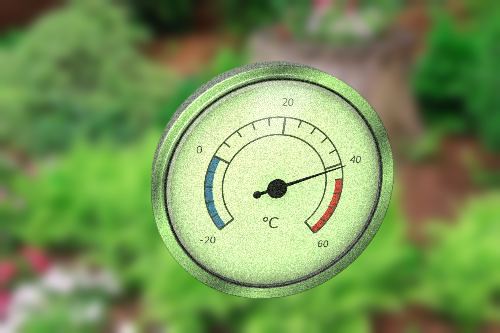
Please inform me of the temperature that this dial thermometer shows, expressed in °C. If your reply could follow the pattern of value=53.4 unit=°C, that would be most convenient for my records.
value=40 unit=°C
